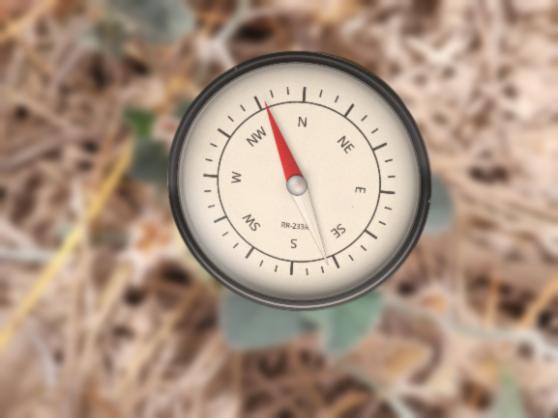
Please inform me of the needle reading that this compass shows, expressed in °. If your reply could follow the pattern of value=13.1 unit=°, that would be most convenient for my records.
value=335 unit=°
